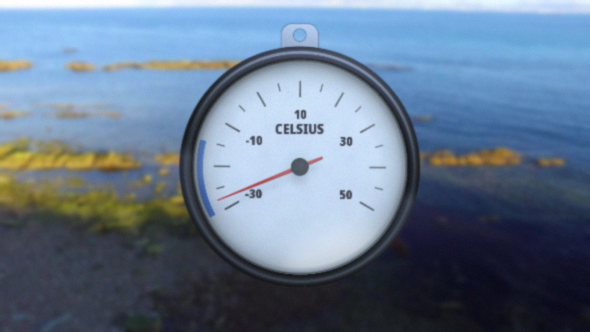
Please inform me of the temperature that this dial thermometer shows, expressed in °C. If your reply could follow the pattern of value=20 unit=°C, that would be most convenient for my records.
value=-27.5 unit=°C
